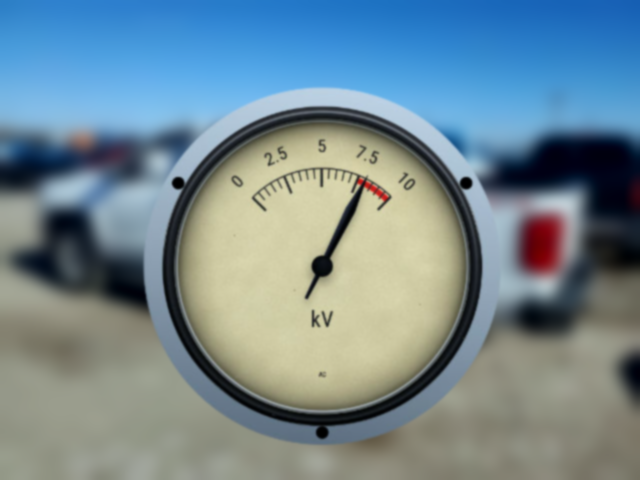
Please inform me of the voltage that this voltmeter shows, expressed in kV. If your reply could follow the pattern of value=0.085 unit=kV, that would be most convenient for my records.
value=8 unit=kV
